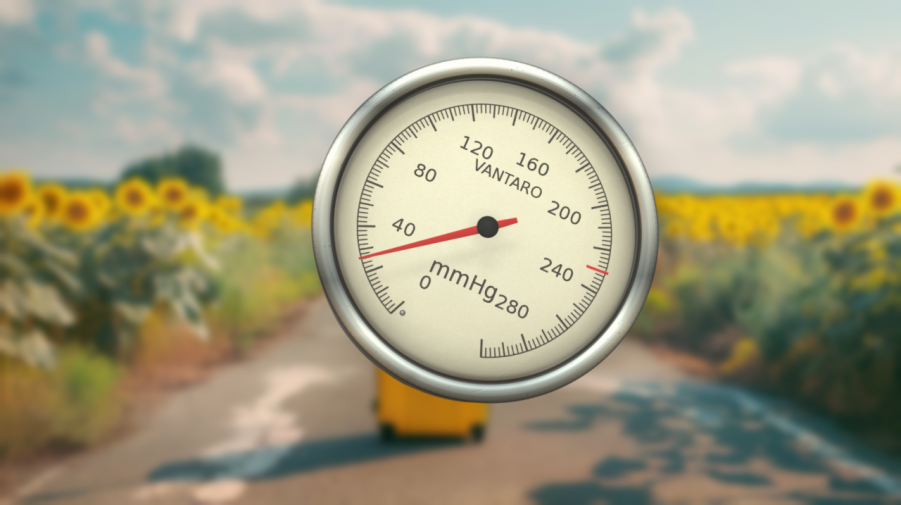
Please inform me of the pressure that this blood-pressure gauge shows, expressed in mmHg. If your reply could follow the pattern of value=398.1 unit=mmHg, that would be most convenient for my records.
value=26 unit=mmHg
